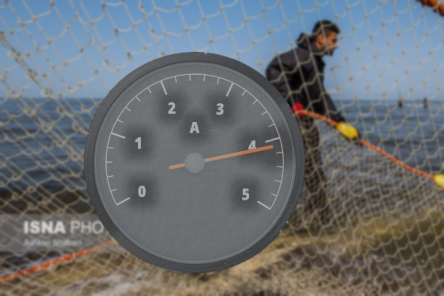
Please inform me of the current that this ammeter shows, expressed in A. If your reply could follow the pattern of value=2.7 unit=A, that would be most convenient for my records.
value=4.1 unit=A
